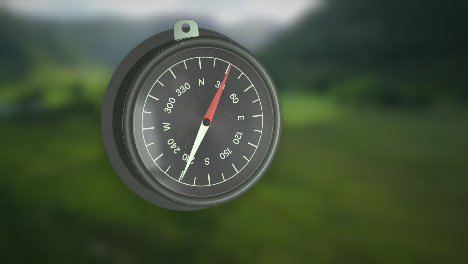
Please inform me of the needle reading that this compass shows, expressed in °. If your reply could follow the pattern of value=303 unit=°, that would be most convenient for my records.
value=30 unit=°
